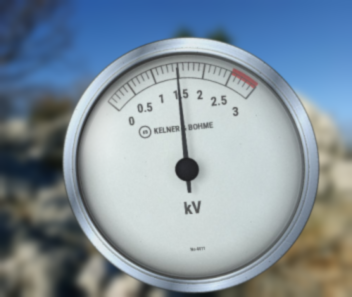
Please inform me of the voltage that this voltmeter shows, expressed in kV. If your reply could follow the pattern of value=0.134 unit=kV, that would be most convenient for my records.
value=1.5 unit=kV
